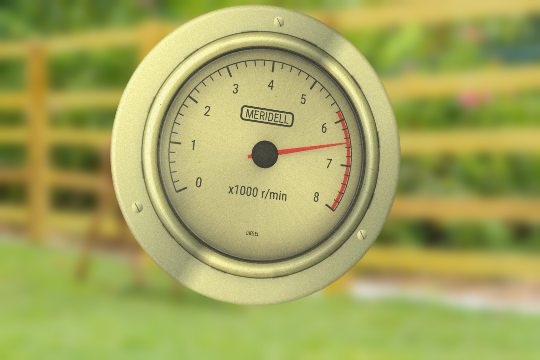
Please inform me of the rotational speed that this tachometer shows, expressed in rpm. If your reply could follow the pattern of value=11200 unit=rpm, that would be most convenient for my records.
value=6500 unit=rpm
